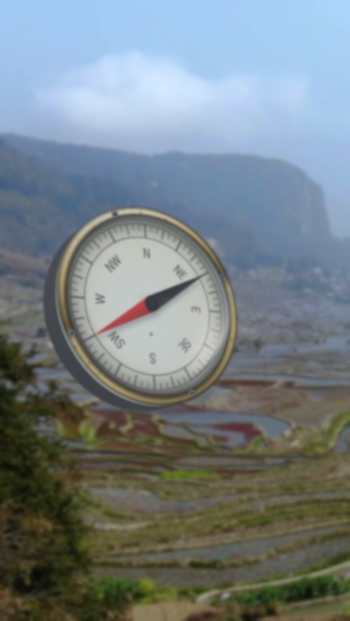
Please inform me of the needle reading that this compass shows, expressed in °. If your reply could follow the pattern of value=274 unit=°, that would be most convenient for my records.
value=240 unit=°
